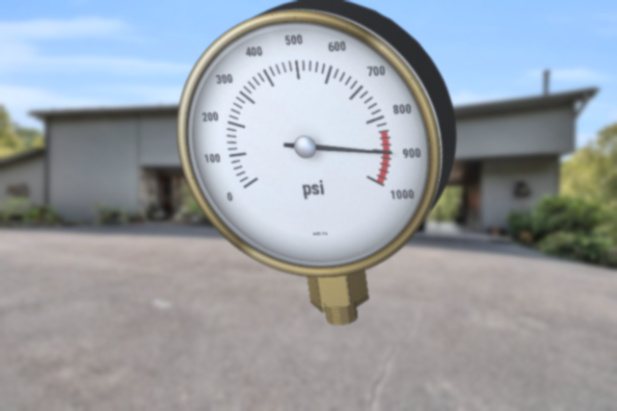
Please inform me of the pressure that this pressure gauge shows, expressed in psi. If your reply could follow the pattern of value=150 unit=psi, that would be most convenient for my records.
value=900 unit=psi
